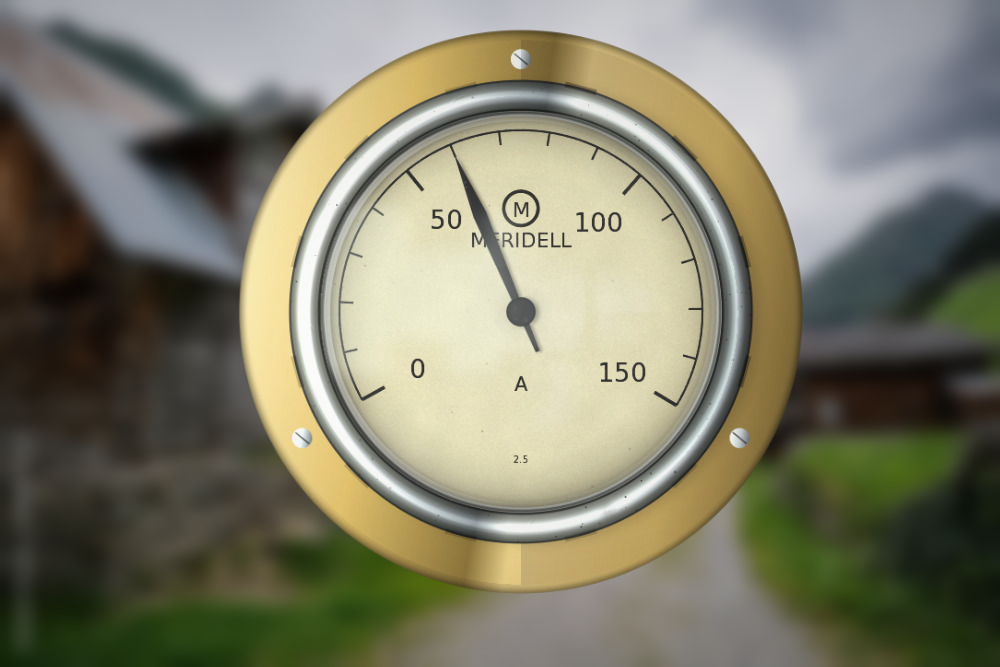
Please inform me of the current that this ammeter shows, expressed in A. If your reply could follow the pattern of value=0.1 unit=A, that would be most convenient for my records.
value=60 unit=A
